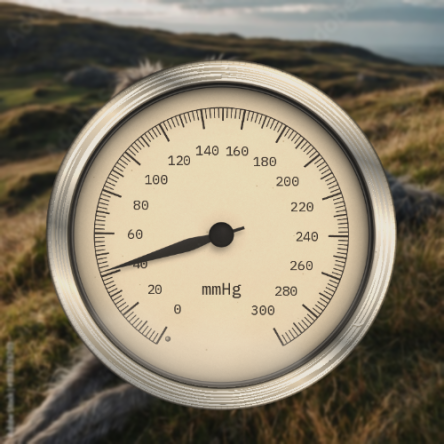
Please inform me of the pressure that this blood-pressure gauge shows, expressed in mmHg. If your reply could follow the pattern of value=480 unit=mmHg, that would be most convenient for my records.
value=42 unit=mmHg
